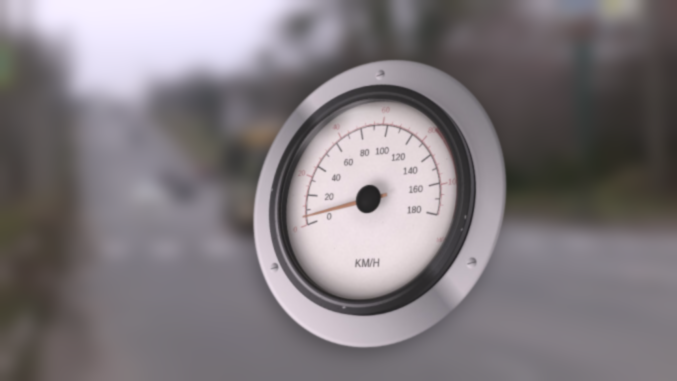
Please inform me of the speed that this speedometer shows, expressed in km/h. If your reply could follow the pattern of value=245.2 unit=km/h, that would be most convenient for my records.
value=5 unit=km/h
